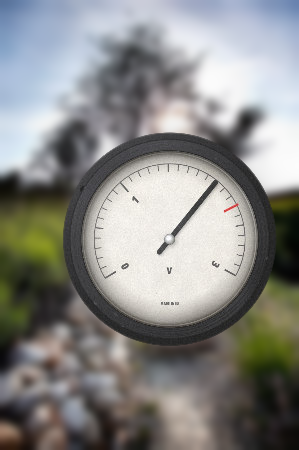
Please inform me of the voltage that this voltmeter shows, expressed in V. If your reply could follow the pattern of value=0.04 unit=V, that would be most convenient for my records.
value=2 unit=V
